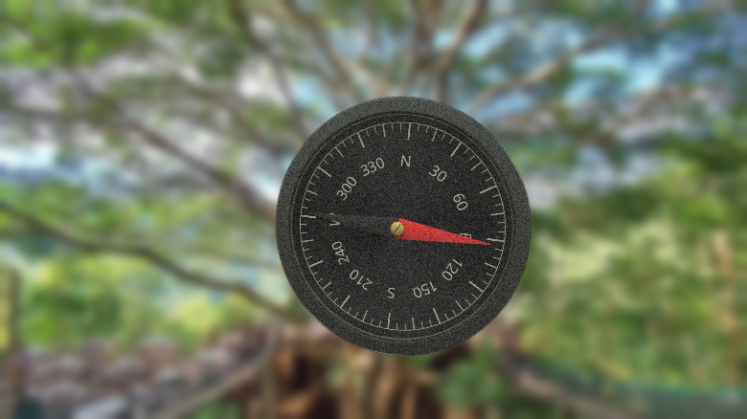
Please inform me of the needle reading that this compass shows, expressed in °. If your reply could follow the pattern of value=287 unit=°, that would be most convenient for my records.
value=92.5 unit=°
